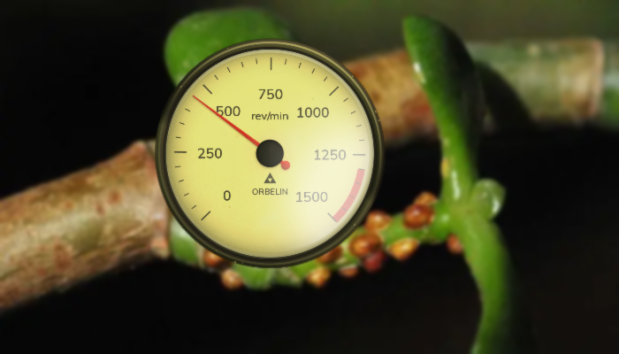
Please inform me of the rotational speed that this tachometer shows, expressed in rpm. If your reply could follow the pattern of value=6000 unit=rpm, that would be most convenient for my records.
value=450 unit=rpm
